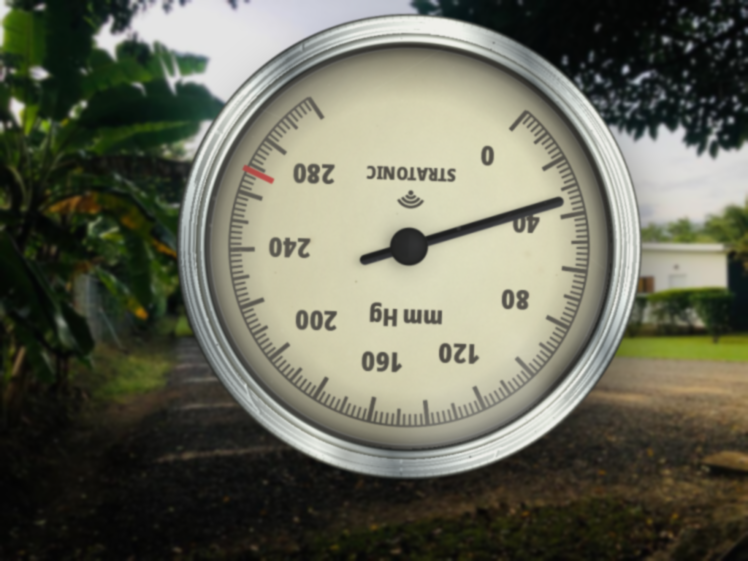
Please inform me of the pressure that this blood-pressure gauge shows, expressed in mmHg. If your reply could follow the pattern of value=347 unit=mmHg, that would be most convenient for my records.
value=34 unit=mmHg
